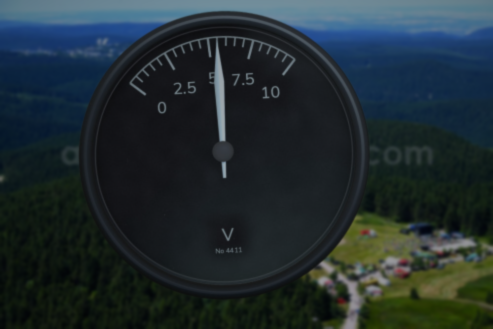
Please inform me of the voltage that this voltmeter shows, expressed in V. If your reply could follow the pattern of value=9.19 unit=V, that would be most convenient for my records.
value=5.5 unit=V
